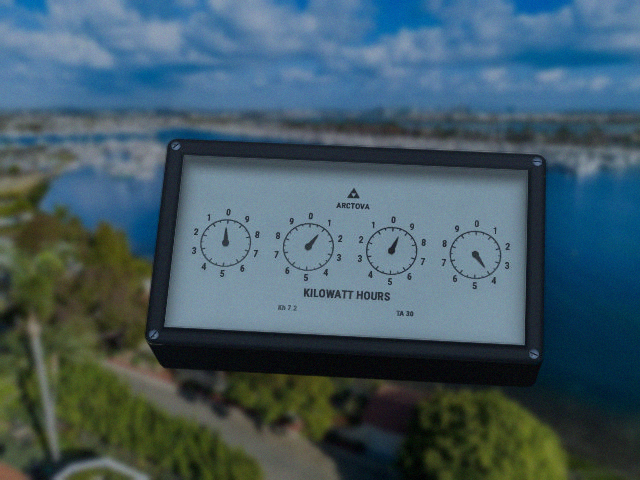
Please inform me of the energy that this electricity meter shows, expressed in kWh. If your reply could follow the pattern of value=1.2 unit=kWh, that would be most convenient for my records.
value=94 unit=kWh
